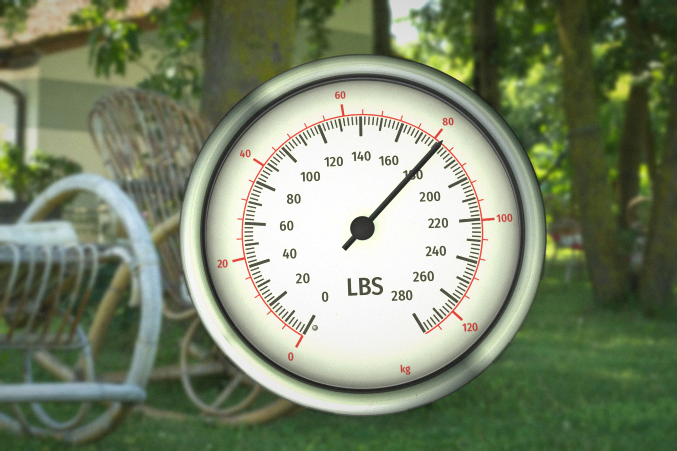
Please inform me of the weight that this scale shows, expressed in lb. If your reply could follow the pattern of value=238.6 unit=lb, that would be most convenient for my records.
value=180 unit=lb
